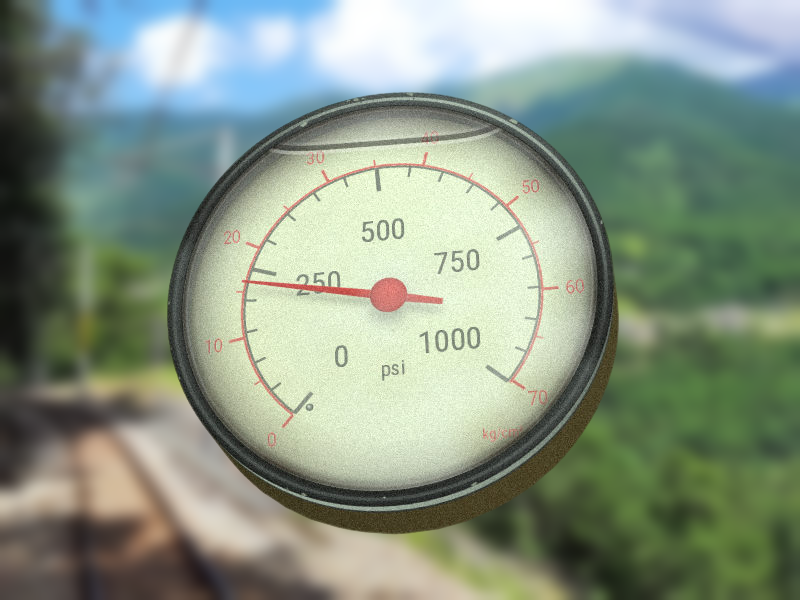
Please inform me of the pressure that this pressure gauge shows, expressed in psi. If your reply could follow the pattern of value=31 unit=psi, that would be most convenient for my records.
value=225 unit=psi
